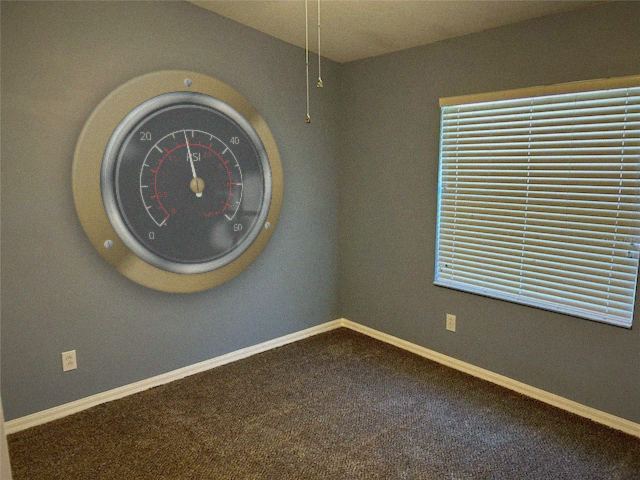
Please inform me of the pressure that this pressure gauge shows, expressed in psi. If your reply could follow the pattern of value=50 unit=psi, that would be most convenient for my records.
value=27.5 unit=psi
